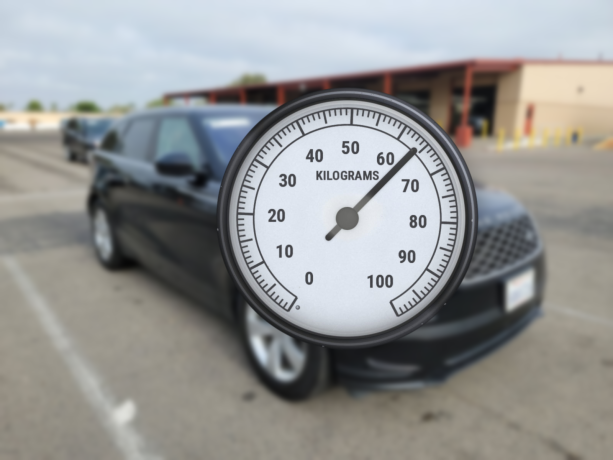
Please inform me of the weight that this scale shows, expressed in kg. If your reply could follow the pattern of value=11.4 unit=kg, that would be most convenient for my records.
value=64 unit=kg
